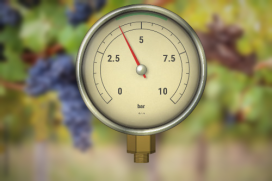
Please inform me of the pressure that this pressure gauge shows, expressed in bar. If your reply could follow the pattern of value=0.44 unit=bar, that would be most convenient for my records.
value=4 unit=bar
